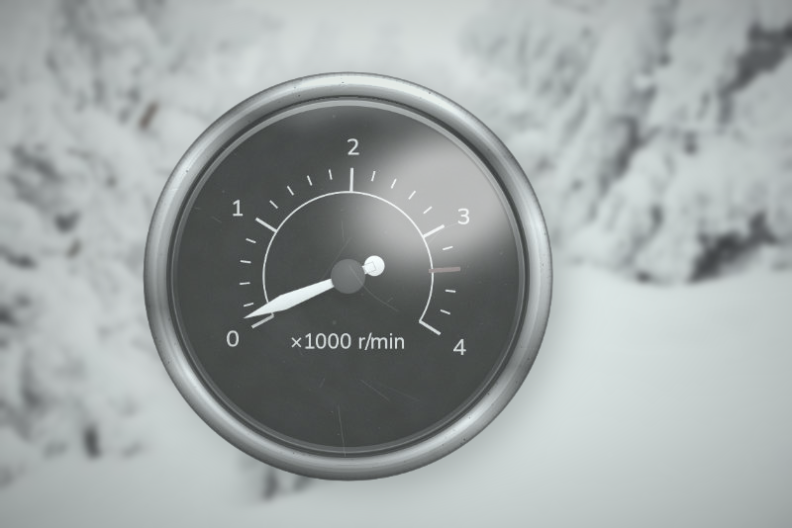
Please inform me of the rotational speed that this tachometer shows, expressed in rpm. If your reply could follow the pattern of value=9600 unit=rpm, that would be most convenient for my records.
value=100 unit=rpm
